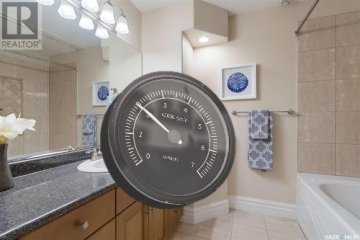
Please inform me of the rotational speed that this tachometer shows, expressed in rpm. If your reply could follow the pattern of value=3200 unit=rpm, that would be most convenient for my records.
value=2000 unit=rpm
